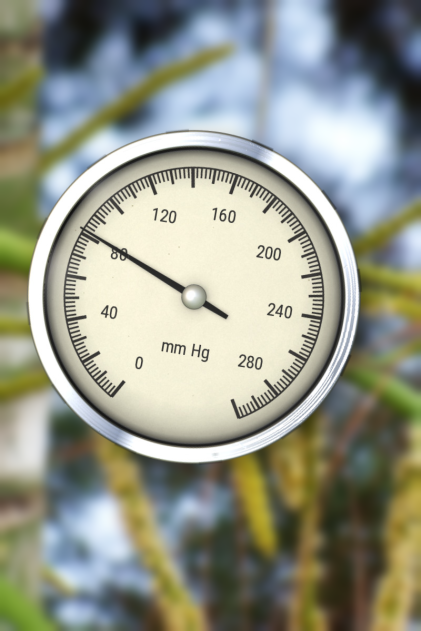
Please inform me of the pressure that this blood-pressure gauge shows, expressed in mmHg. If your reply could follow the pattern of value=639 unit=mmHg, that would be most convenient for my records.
value=82 unit=mmHg
